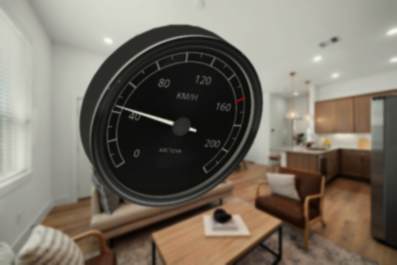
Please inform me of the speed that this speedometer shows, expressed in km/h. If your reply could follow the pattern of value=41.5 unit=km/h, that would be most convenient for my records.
value=45 unit=km/h
